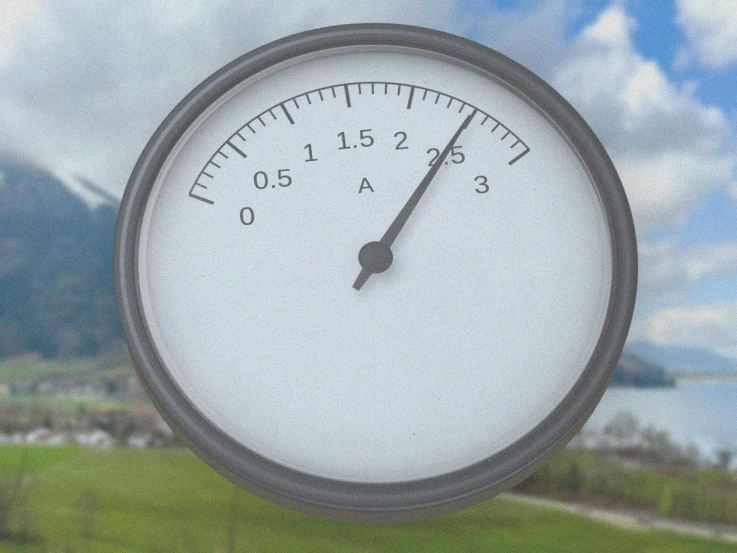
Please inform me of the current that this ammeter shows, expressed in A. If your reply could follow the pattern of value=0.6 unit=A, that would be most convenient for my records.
value=2.5 unit=A
